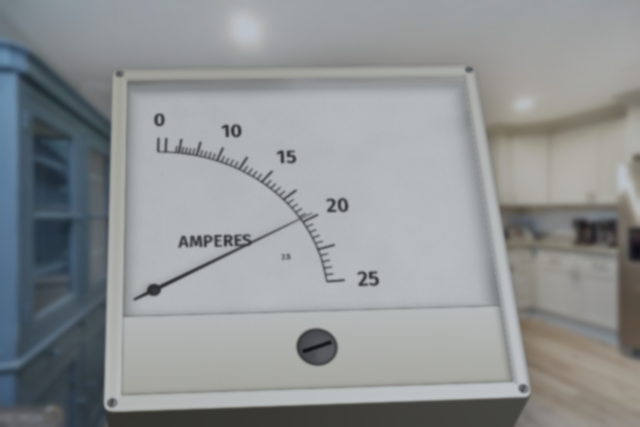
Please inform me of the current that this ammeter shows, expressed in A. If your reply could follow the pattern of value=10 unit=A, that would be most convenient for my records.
value=20 unit=A
